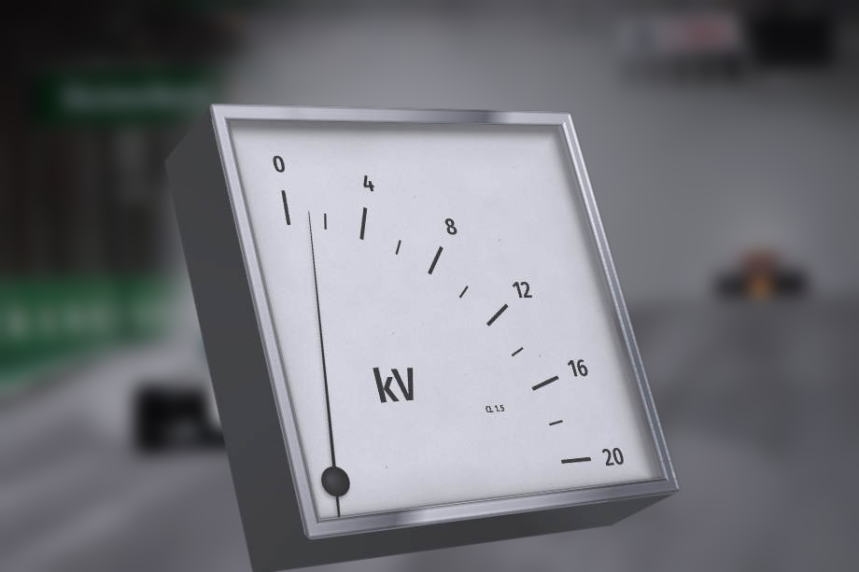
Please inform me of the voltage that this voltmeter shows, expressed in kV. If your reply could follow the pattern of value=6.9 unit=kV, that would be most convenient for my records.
value=1 unit=kV
